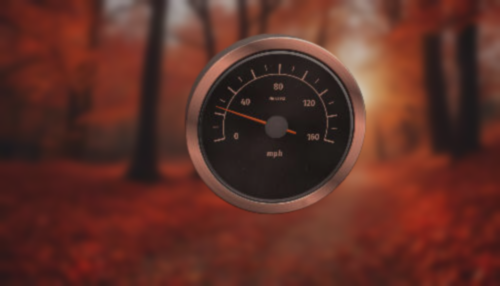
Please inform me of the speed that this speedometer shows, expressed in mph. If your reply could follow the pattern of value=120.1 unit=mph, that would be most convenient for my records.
value=25 unit=mph
